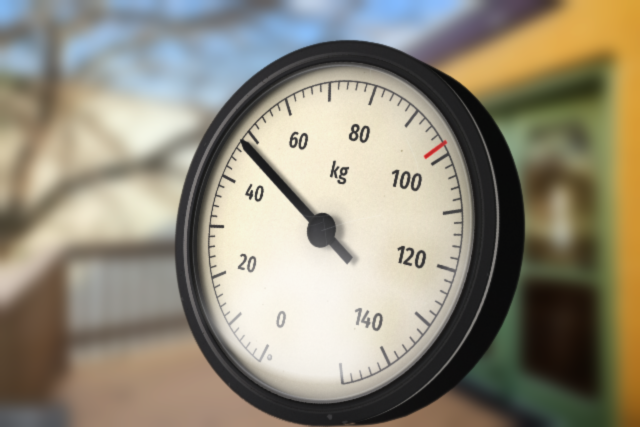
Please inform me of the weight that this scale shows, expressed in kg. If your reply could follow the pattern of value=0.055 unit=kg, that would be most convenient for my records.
value=48 unit=kg
